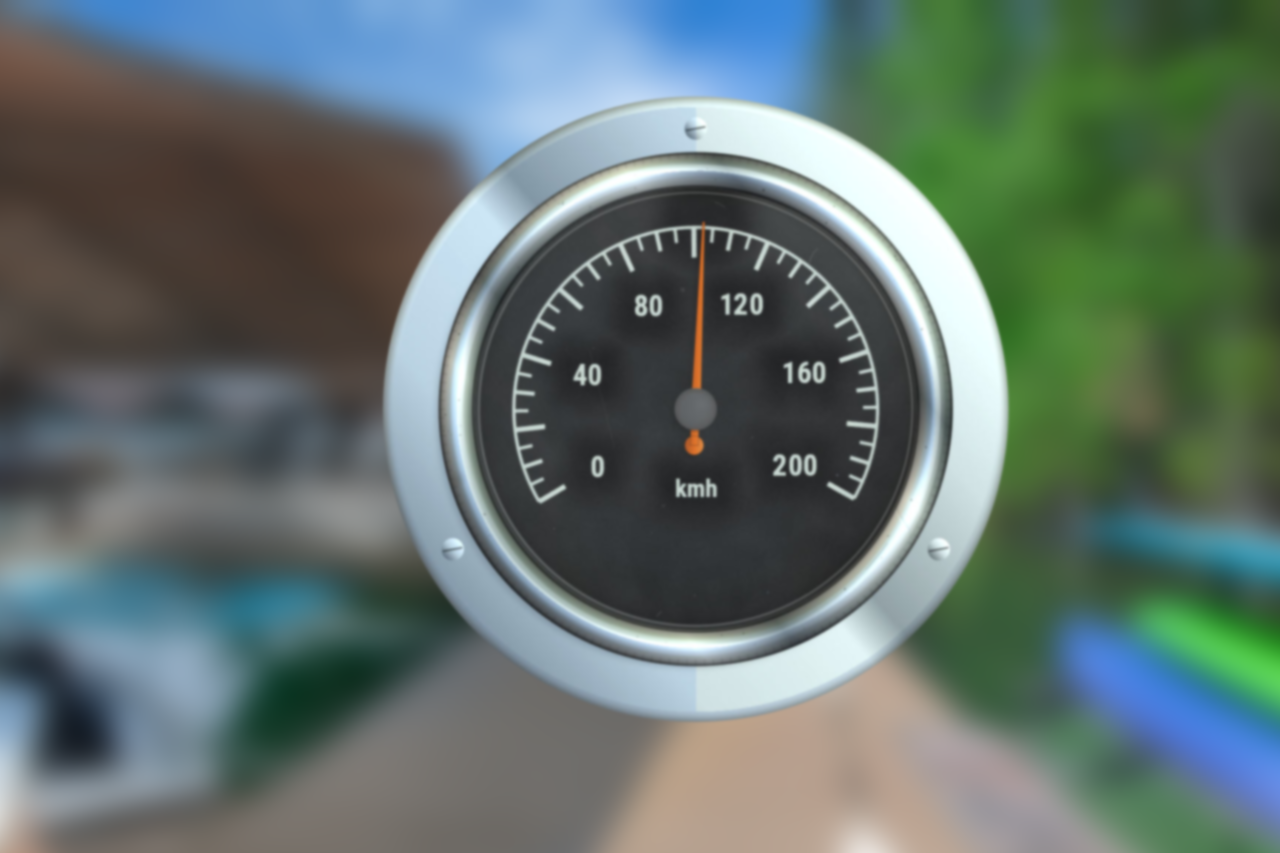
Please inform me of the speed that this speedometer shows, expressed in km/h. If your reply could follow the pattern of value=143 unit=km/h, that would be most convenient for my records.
value=102.5 unit=km/h
